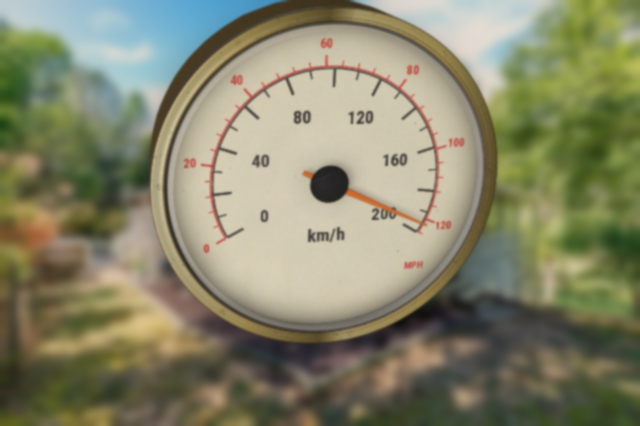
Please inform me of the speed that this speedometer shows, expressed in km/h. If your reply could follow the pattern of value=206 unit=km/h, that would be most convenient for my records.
value=195 unit=km/h
